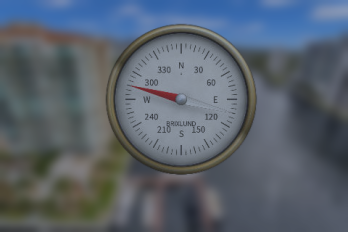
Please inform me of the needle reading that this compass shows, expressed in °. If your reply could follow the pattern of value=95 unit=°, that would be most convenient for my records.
value=285 unit=°
